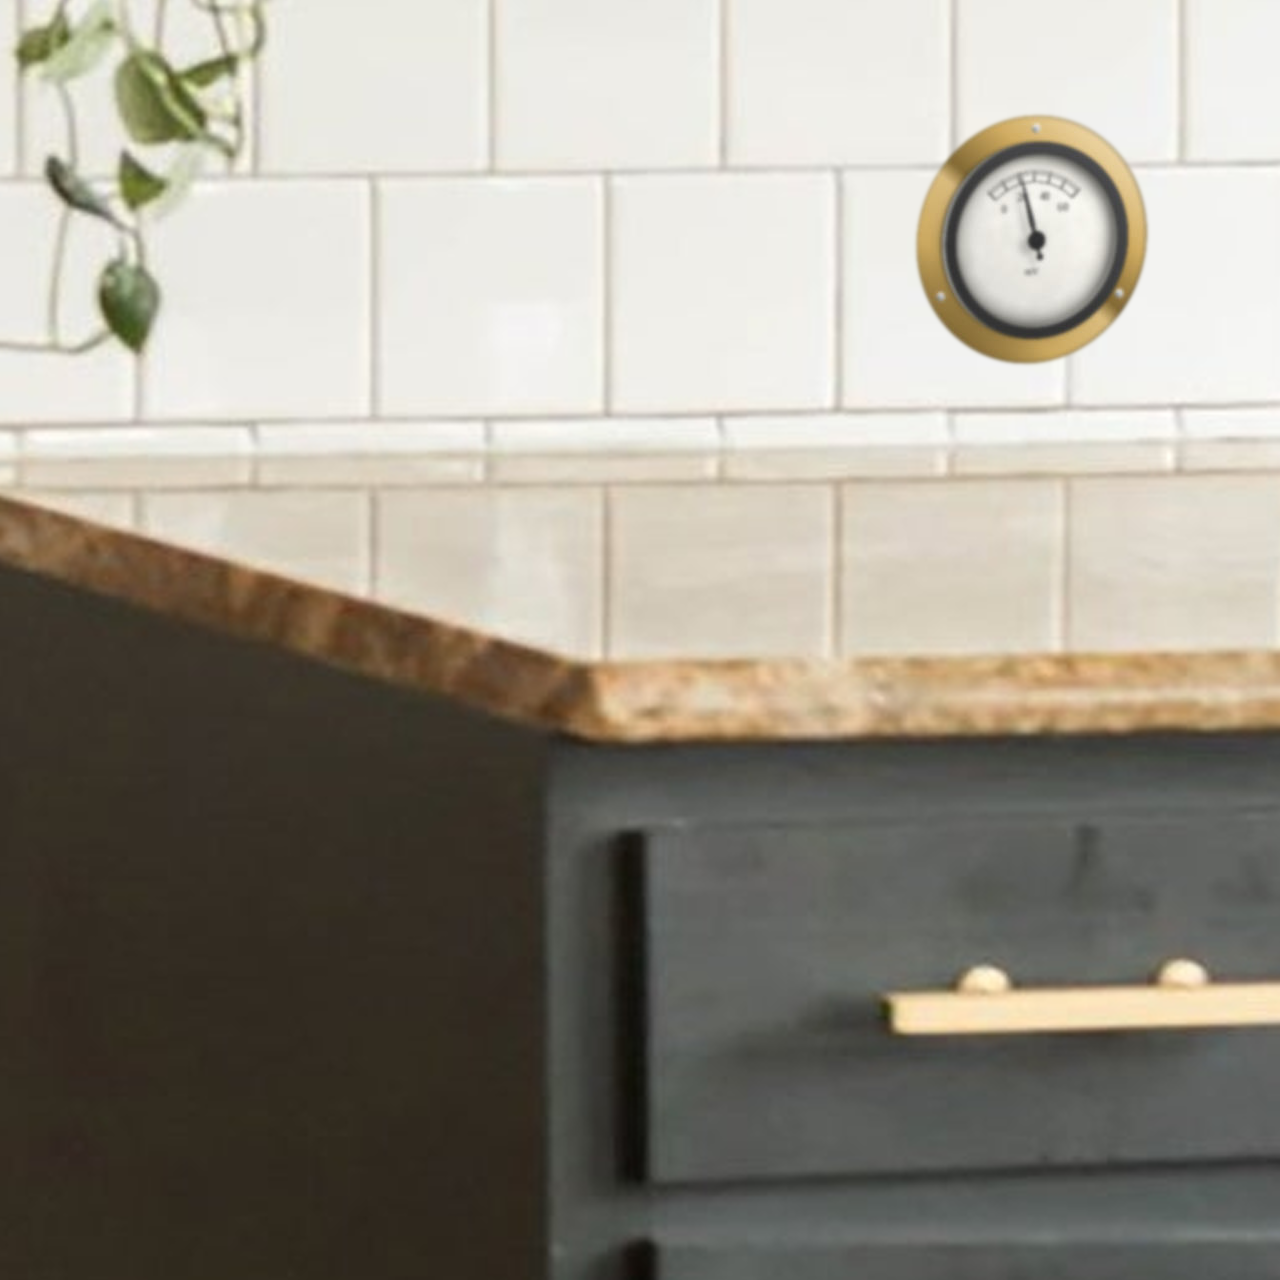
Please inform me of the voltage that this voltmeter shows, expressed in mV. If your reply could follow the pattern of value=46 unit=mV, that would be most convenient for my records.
value=20 unit=mV
